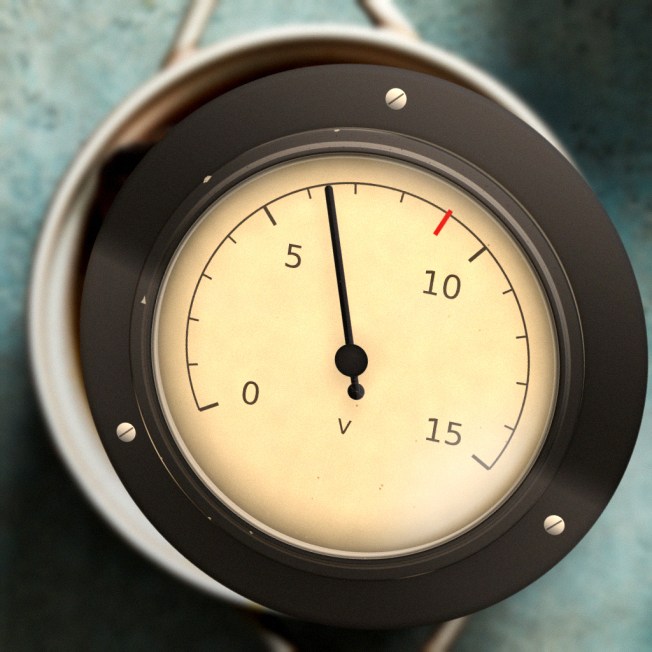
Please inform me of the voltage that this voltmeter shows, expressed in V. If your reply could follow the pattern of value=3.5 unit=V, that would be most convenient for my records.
value=6.5 unit=V
